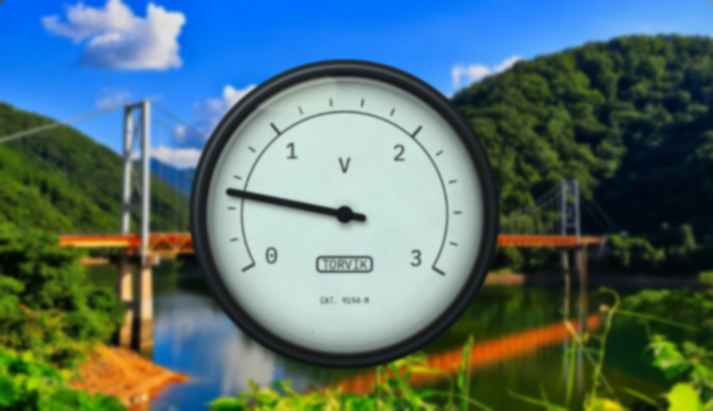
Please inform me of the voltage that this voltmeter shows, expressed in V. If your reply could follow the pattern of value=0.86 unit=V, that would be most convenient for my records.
value=0.5 unit=V
